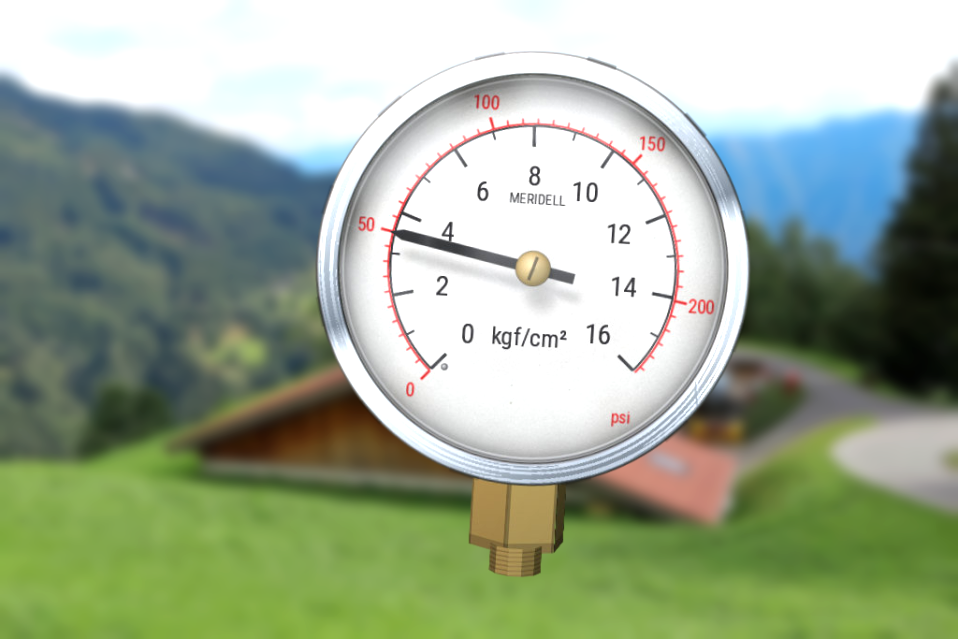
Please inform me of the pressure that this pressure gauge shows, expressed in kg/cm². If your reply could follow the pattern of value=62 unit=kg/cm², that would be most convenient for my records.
value=3.5 unit=kg/cm²
